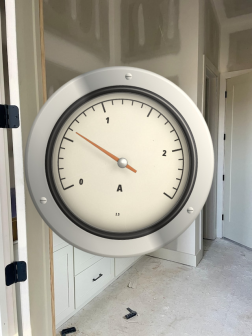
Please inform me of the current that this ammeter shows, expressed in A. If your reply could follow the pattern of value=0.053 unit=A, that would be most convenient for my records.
value=0.6 unit=A
